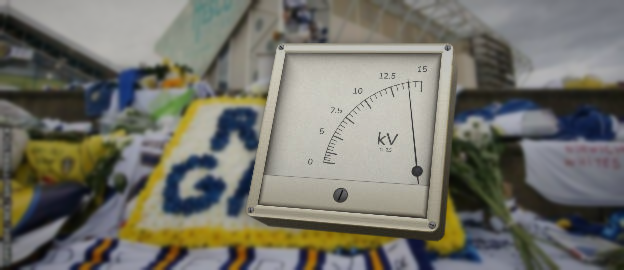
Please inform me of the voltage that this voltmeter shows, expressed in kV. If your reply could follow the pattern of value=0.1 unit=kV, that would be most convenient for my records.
value=14 unit=kV
